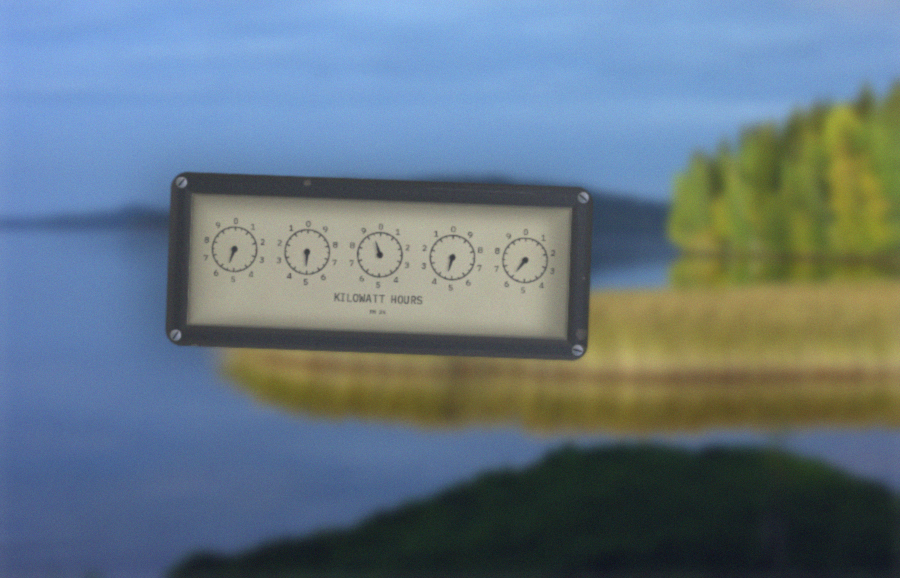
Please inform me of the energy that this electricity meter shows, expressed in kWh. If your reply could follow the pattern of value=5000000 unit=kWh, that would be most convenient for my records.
value=54946 unit=kWh
